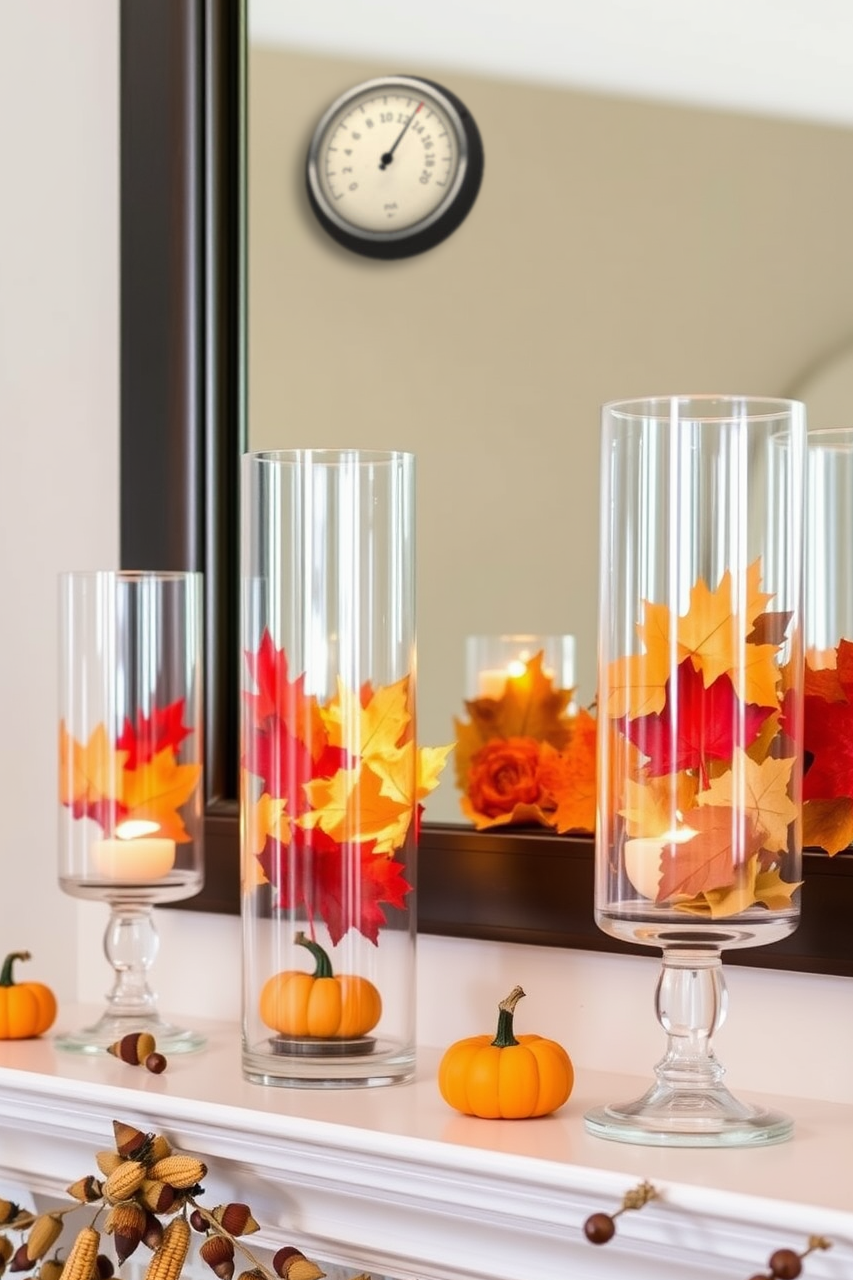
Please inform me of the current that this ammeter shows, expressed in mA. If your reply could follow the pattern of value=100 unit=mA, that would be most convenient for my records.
value=13 unit=mA
